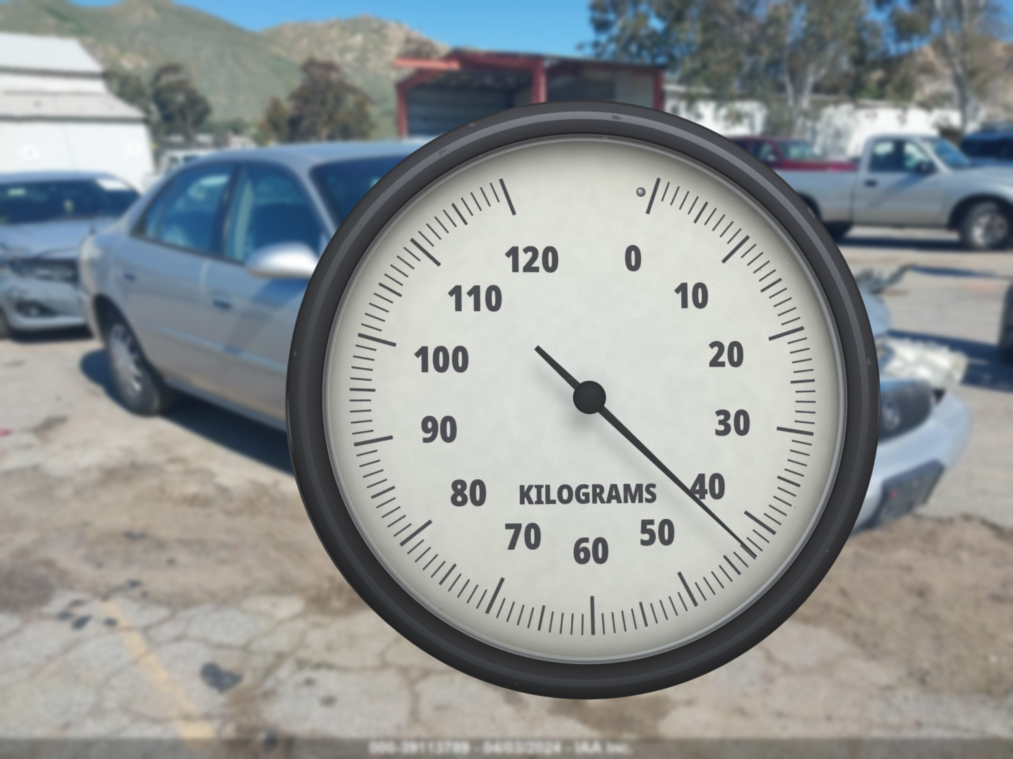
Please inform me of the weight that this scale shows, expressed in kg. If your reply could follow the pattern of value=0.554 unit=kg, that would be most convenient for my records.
value=43 unit=kg
